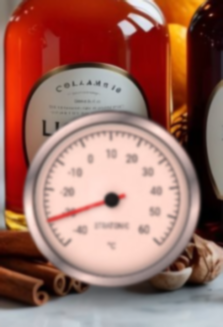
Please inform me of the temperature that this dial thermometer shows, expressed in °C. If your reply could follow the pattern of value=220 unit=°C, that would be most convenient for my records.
value=-30 unit=°C
